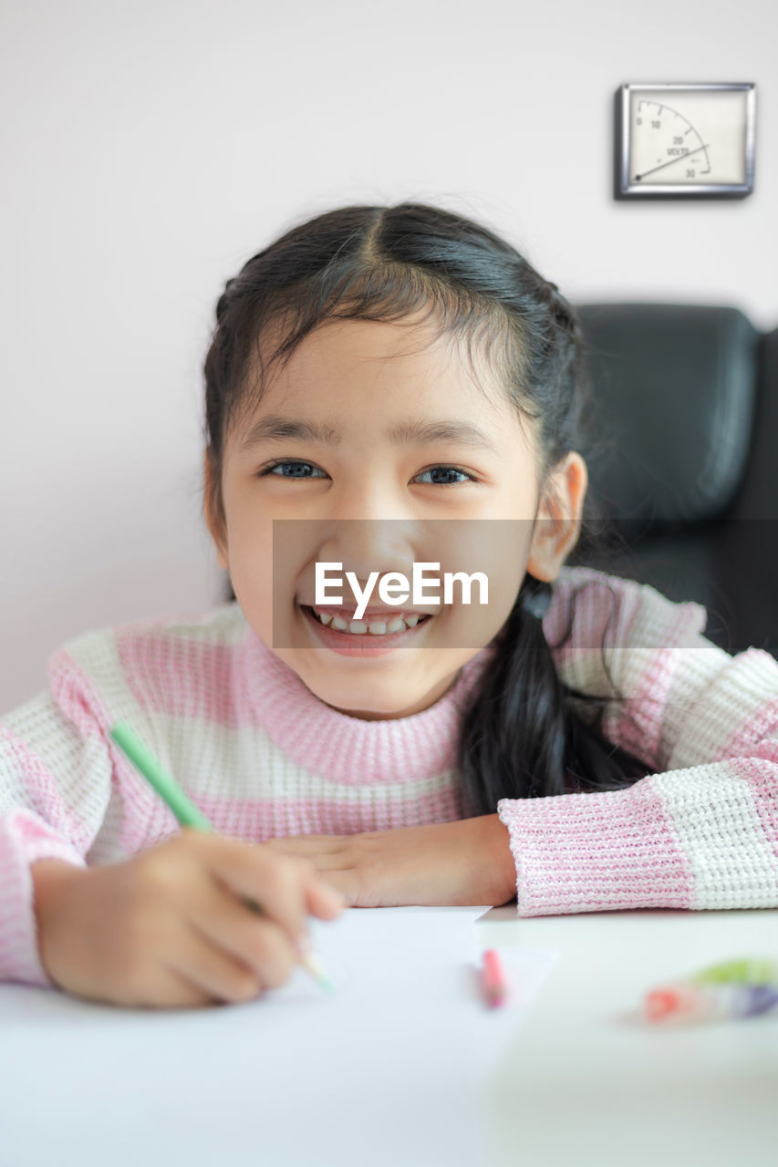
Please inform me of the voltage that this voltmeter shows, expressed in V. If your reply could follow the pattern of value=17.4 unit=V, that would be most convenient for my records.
value=25 unit=V
